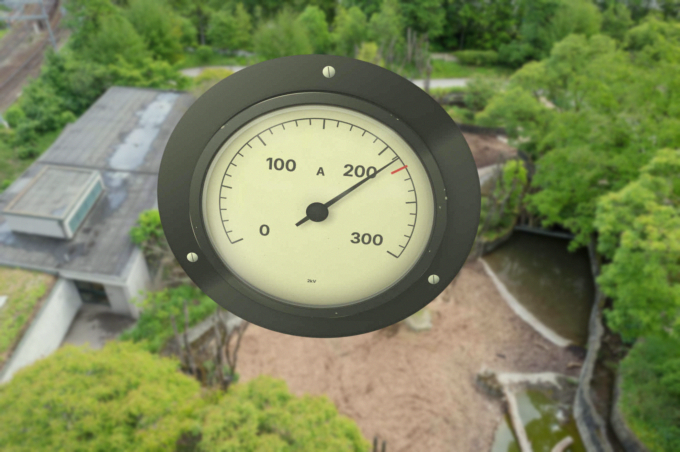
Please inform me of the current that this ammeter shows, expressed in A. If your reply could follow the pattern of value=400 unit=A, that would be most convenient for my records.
value=210 unit=A
